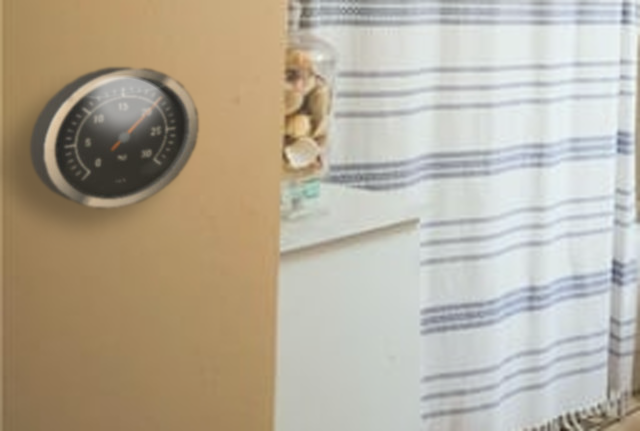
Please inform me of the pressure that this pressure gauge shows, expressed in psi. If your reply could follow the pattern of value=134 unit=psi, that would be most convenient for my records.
value=20 unit=psi
